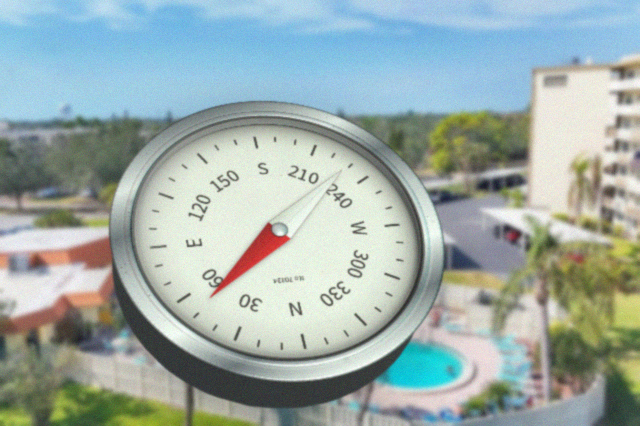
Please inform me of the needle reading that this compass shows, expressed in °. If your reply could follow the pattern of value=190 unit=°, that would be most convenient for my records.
value=50 unit=°
